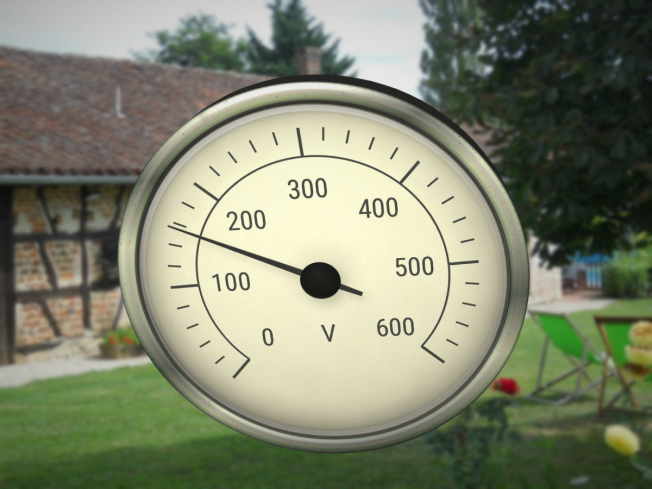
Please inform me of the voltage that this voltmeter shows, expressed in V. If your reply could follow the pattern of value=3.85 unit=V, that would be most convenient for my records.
value=160 unit=V
